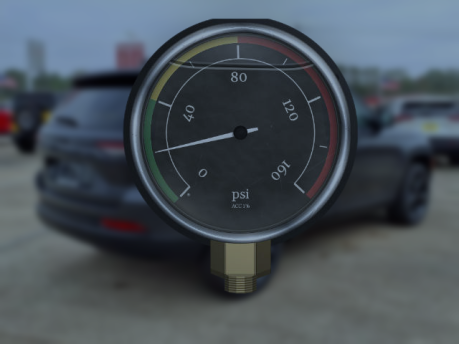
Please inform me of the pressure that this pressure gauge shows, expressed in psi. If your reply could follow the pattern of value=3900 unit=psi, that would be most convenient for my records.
value=20 unit=psi
